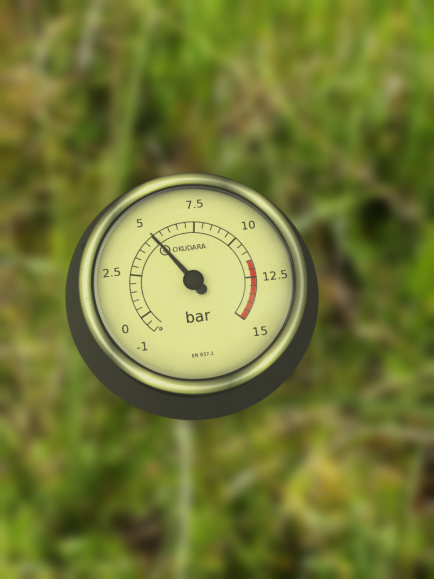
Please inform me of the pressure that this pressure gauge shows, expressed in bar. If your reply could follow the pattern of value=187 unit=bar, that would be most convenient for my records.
value=5 unit=bar
